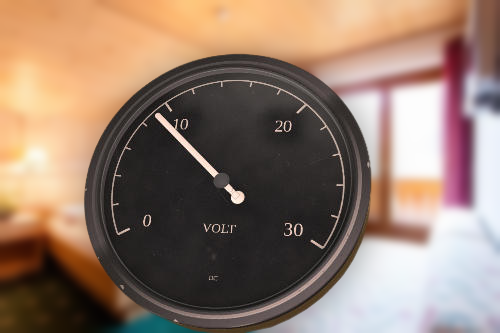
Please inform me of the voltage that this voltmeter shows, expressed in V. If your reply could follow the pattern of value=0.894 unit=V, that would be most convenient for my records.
value=9 unit=V
